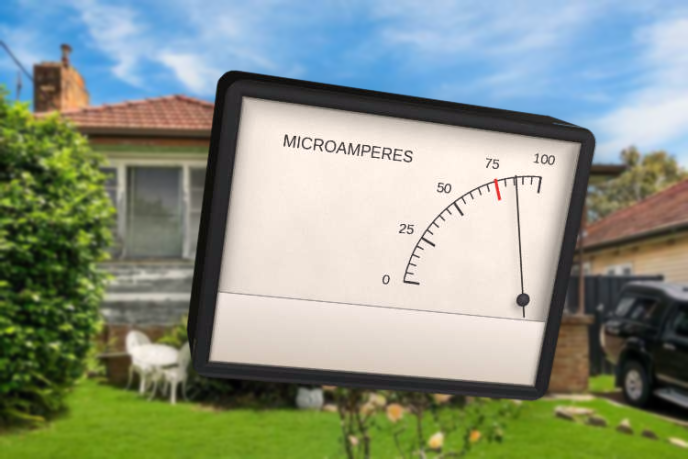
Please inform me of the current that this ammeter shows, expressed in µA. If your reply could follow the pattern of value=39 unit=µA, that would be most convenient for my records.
value=85 unit=µA
